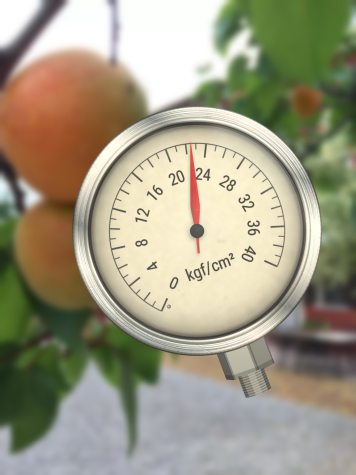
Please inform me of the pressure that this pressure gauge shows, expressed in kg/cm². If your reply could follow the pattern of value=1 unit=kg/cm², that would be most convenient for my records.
value=22.5 unit=kg/cm²
